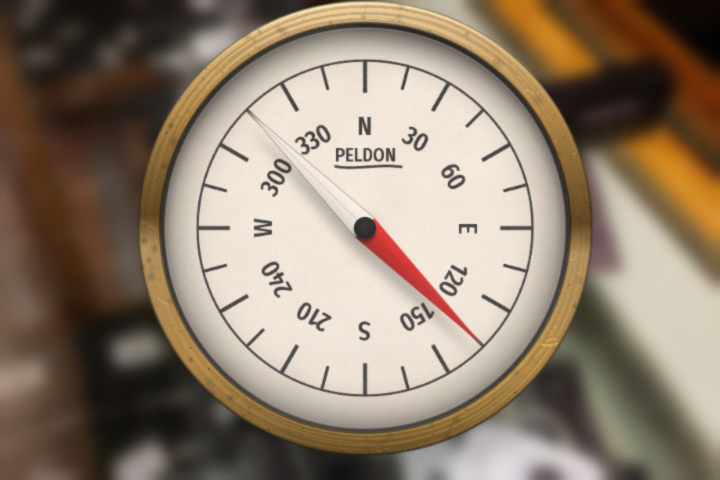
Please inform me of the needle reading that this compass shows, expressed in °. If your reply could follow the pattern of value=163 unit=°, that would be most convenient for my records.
value=135 unit=°
